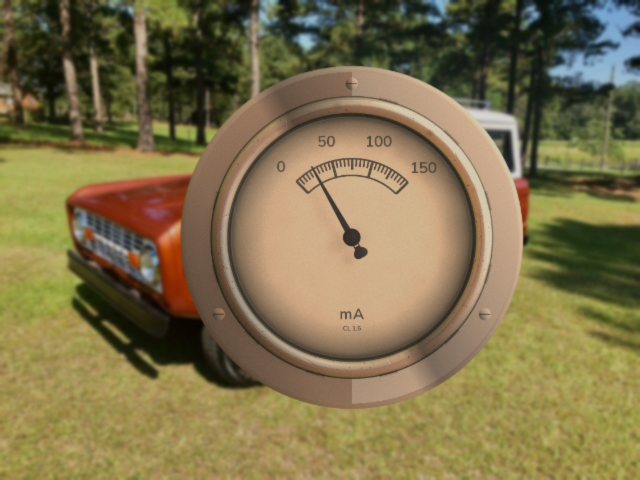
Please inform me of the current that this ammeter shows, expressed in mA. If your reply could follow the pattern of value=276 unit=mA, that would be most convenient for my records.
value=25 unit=mA
